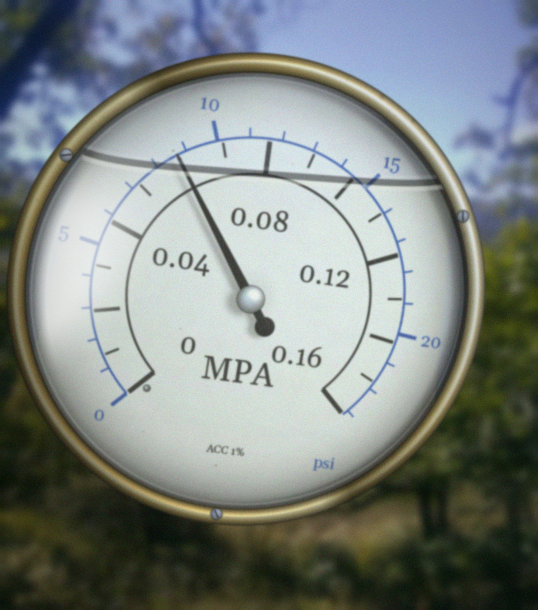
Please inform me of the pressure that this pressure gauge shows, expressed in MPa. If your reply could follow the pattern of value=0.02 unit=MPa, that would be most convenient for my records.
value=0.06 unit=MPa
